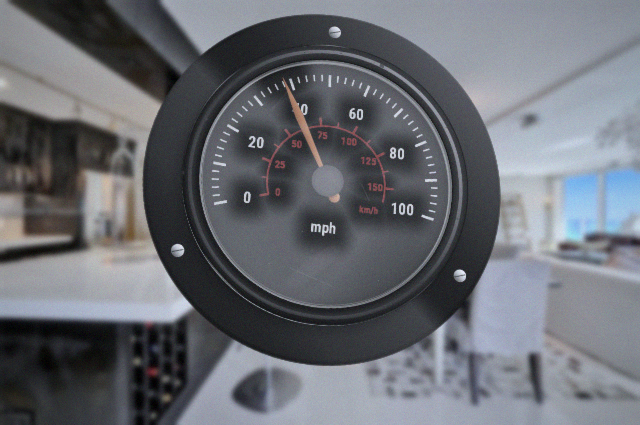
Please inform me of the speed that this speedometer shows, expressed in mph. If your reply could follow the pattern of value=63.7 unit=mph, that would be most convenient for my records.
value=38 unit=mph
